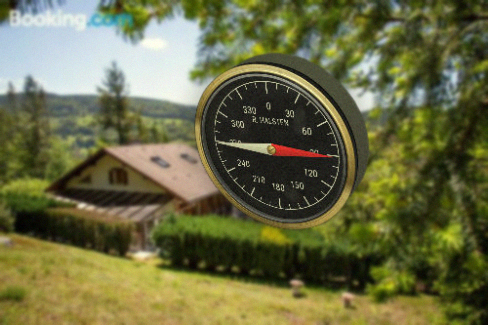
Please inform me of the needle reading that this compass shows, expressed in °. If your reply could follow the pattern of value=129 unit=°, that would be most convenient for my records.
value=90 unit=°
